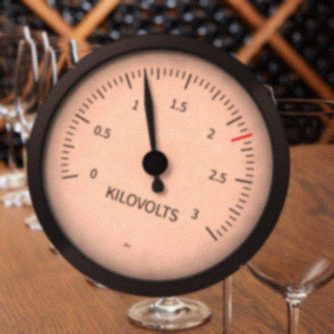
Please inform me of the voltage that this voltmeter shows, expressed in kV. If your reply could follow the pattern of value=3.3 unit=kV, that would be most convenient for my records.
value=1.15 unit=kV
